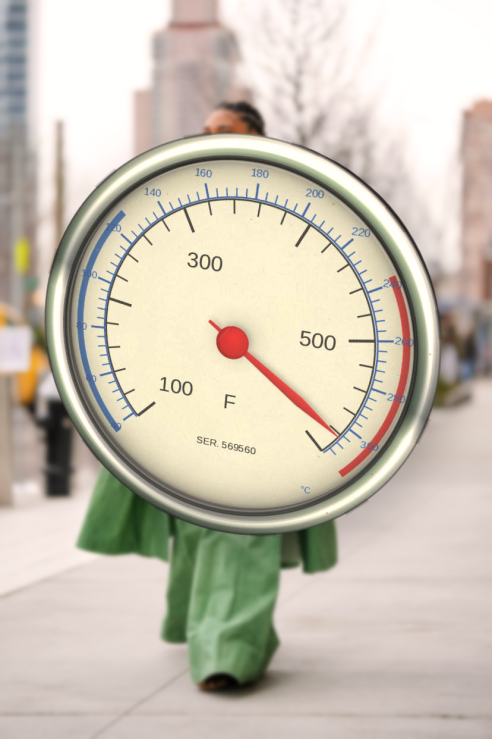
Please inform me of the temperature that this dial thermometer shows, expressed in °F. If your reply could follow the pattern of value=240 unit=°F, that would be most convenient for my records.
value=580 unit=°F
